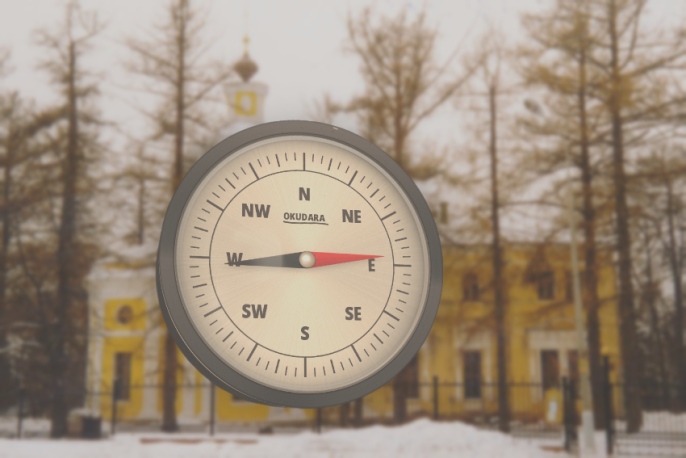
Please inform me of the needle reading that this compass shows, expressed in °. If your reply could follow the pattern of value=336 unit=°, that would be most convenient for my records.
value=85 unit=°
